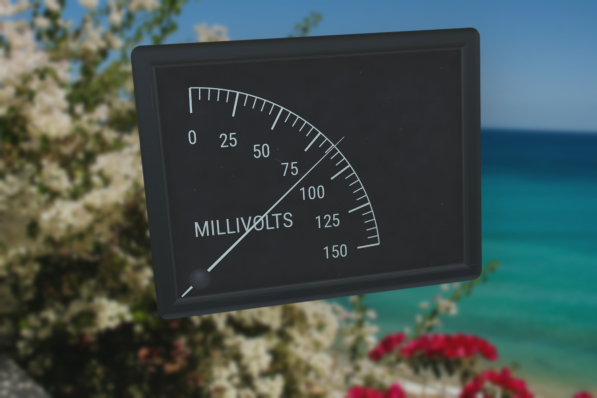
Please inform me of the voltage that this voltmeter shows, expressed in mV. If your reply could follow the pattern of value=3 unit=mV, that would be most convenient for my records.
value=85 unit=mV
